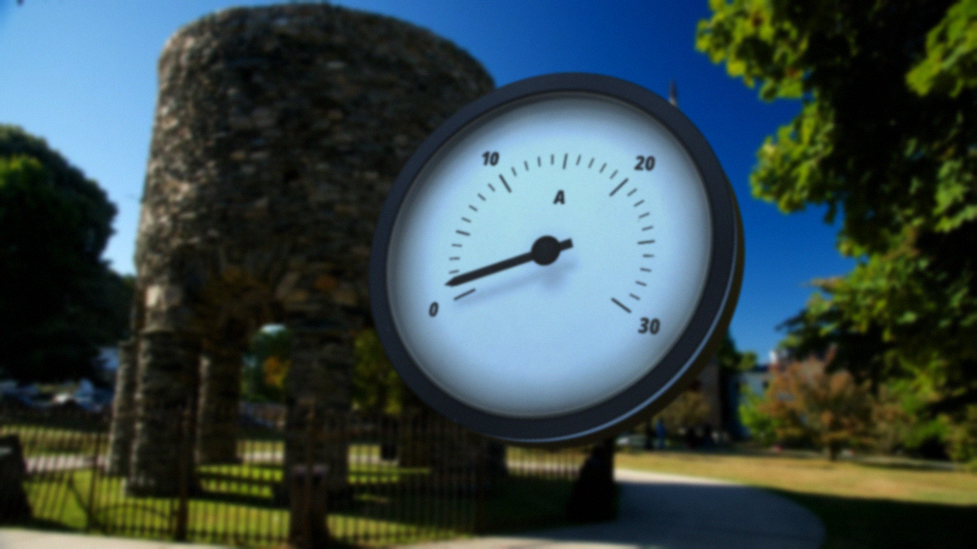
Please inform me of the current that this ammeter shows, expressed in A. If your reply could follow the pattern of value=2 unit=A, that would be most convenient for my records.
value=1 unit=A
